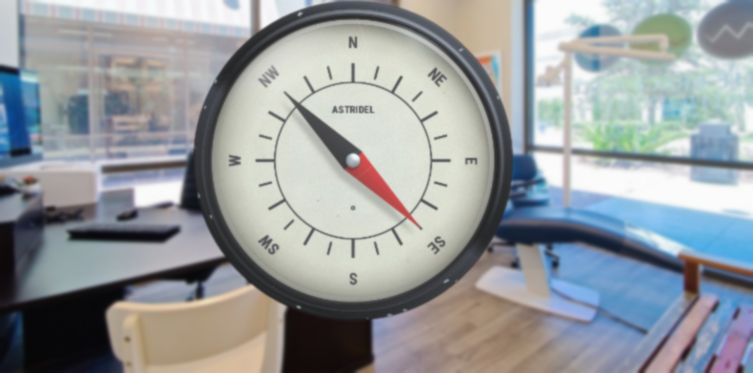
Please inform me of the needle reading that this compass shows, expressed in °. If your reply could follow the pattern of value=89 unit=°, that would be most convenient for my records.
value=135 unit=°
